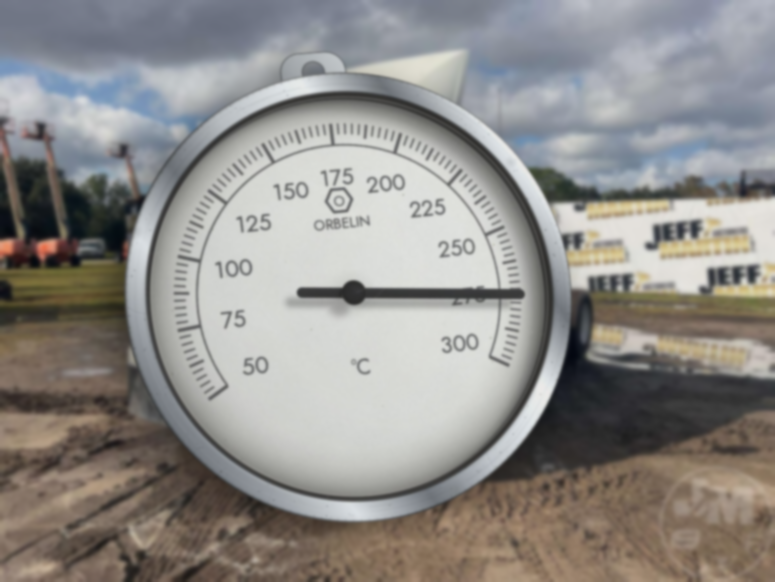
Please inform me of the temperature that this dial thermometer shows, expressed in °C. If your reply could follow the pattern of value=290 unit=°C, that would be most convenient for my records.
value=275 unit=°C
